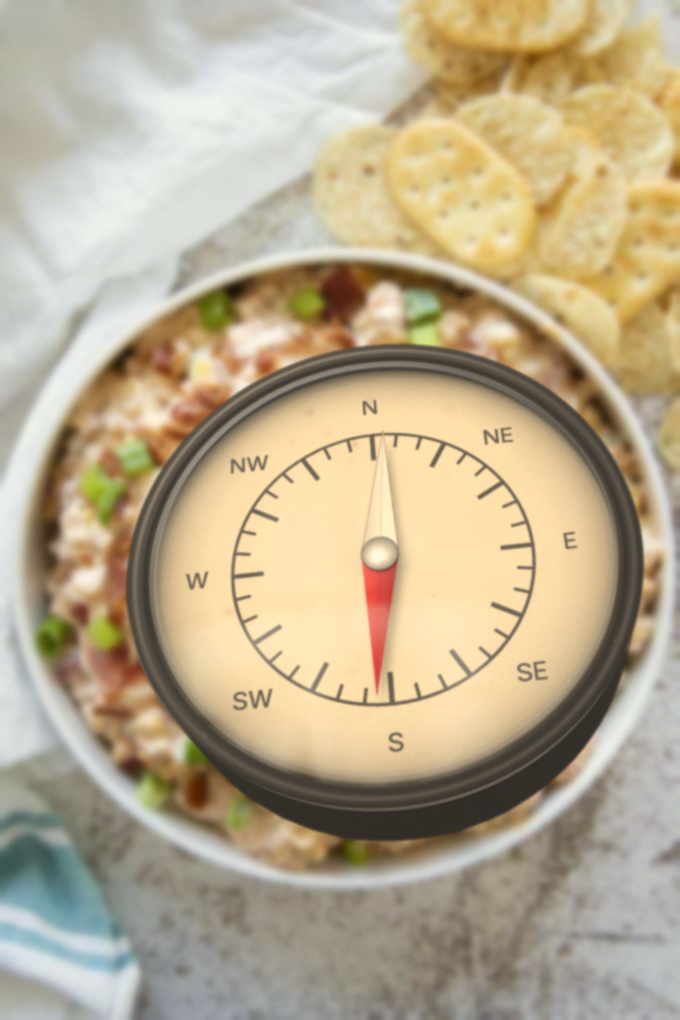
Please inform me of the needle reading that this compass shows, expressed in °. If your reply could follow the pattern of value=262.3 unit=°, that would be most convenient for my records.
value=185 unit=°
